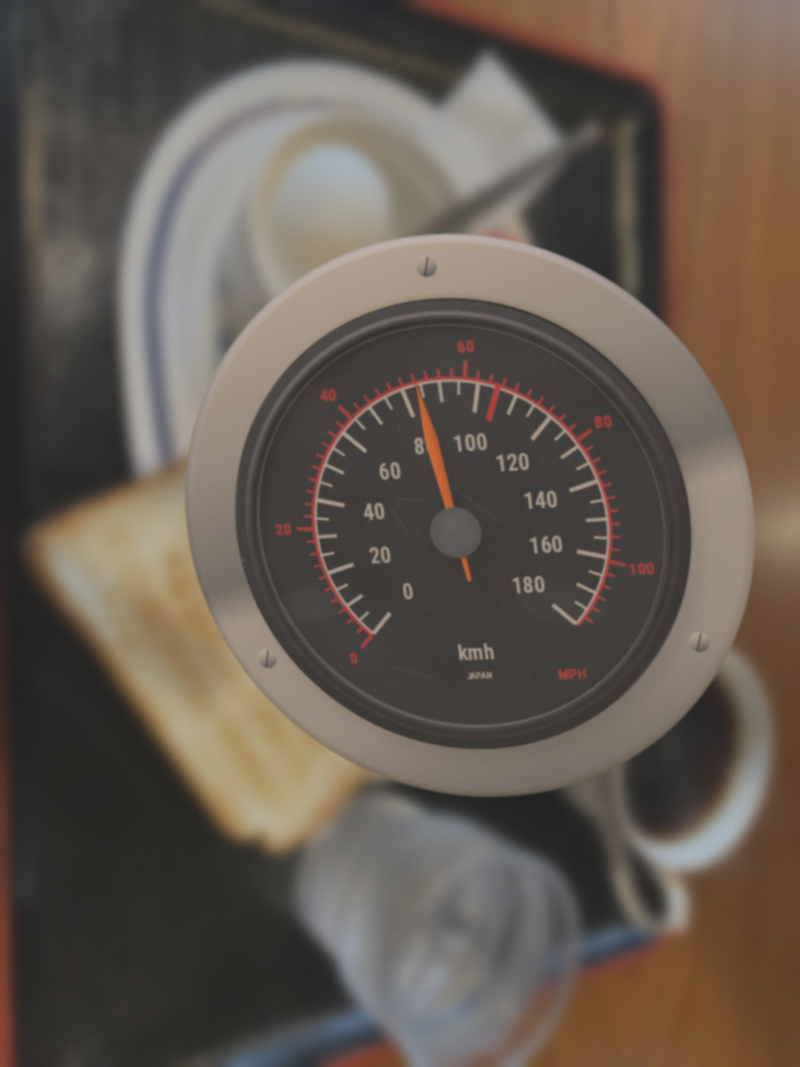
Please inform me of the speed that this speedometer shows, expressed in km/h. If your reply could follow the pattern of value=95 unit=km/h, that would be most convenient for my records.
value=85 unit=km/h
